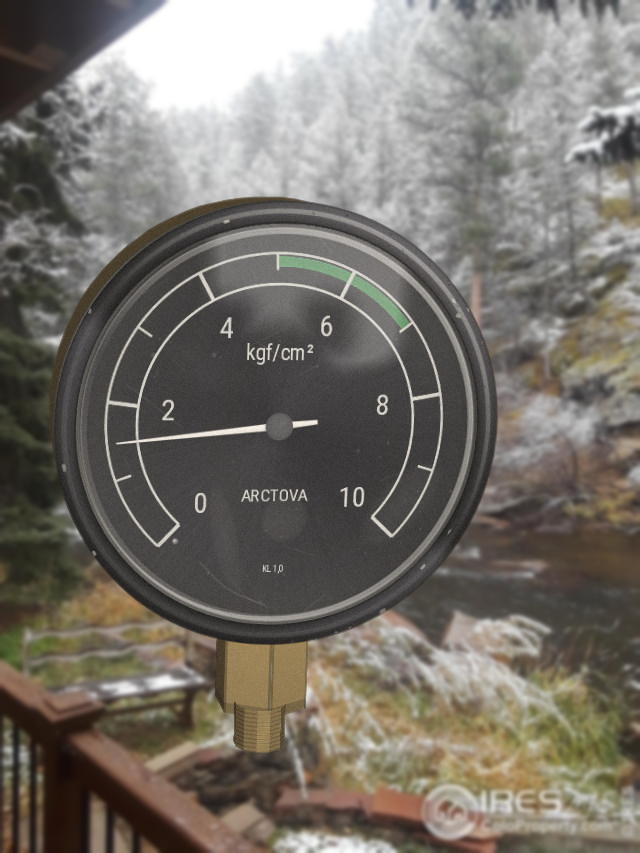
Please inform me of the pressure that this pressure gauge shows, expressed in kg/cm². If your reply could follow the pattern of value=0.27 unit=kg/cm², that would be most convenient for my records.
value=1.5 unit=kg/cm²
